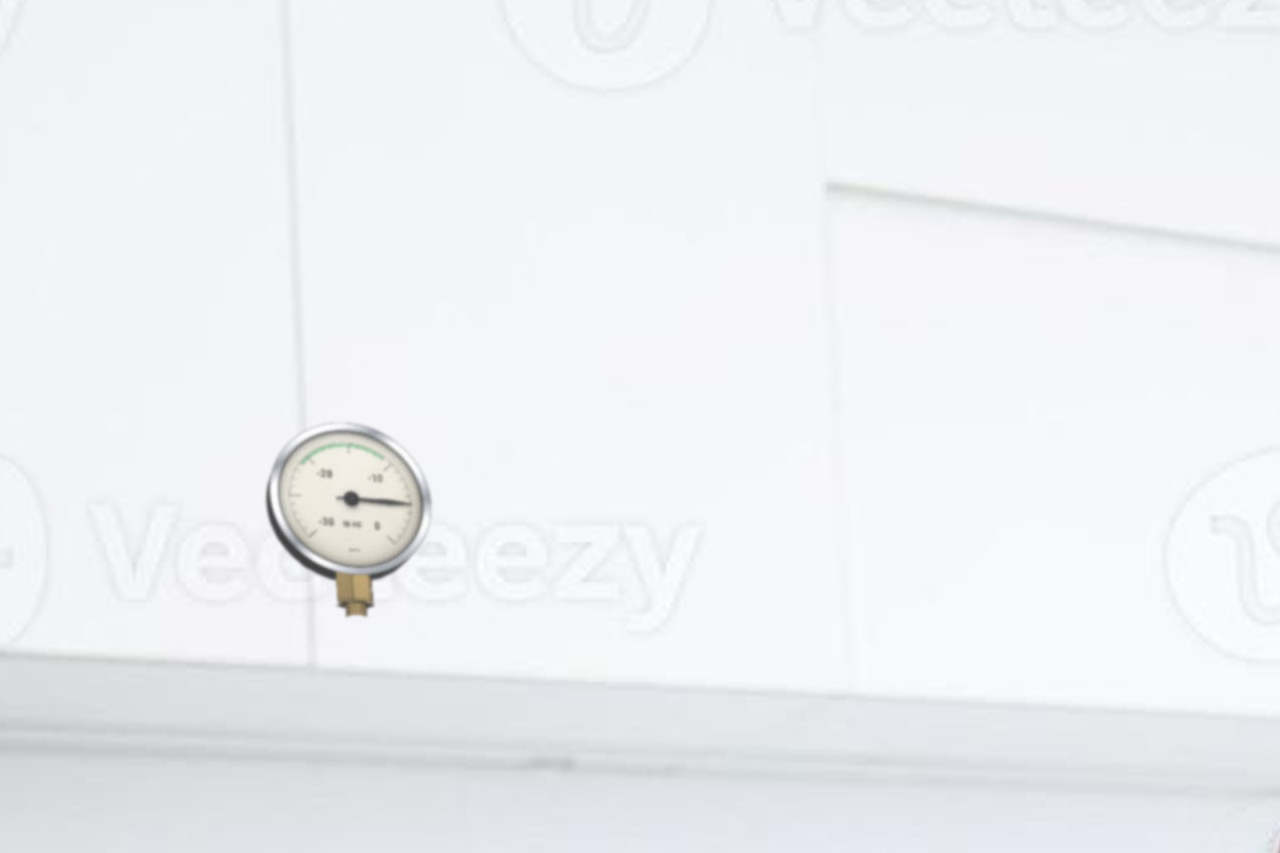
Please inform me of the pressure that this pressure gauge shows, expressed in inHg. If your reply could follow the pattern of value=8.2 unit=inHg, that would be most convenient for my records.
value=-5 unit=inHg
